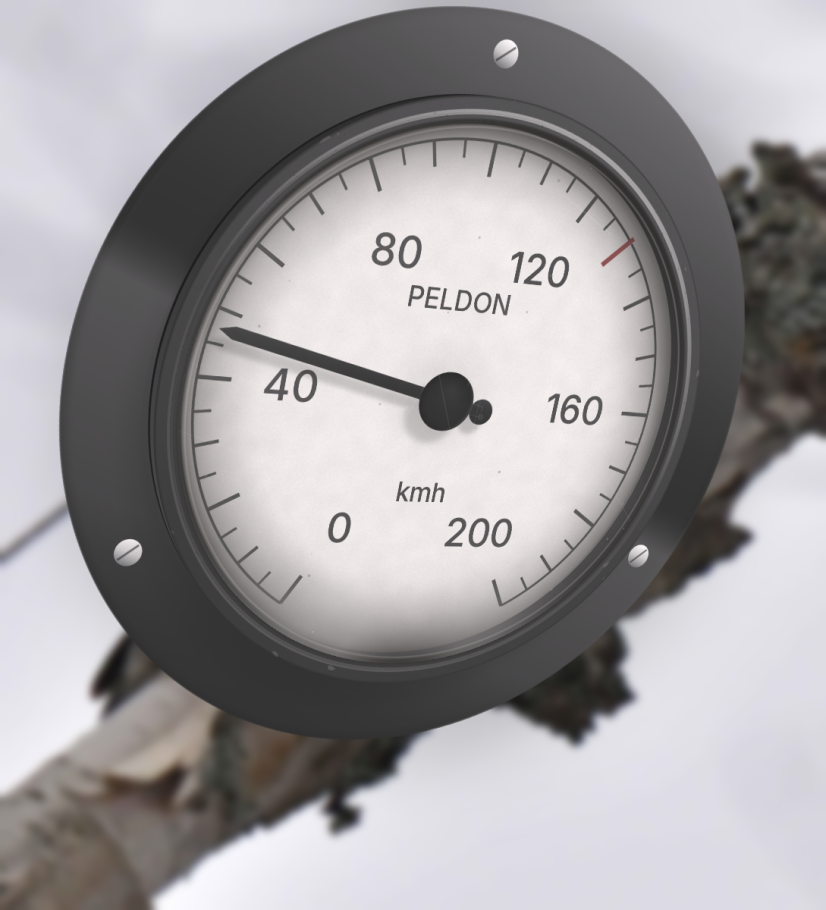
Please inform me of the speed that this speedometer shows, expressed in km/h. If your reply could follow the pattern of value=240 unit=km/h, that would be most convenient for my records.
value=47.5 unit=km/h
